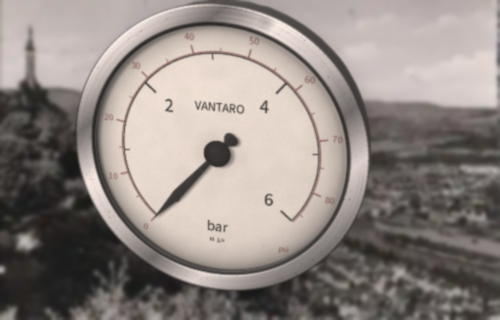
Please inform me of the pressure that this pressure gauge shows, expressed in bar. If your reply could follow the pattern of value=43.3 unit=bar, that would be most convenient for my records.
value=0 unit=bar
